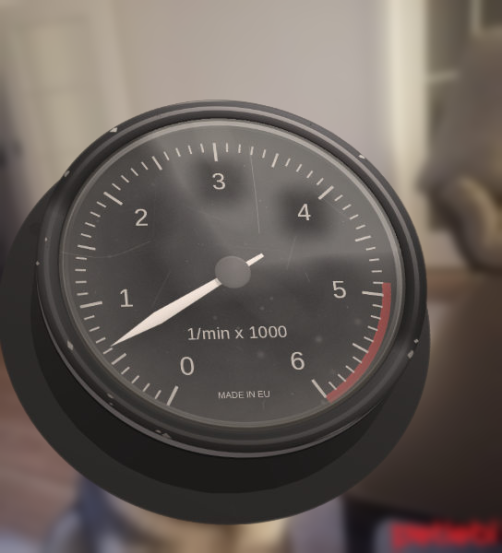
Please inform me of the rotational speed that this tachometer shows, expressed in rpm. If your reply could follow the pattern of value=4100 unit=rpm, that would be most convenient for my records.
value=600 unit=rpm
